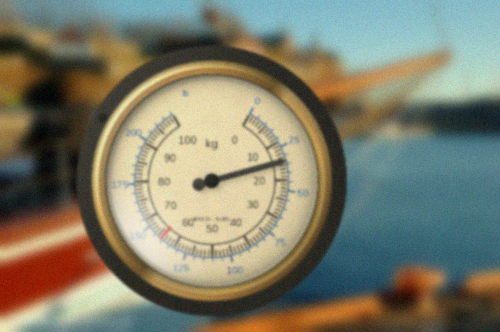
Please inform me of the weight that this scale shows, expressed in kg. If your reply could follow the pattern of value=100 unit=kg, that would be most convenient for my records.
value=15 unit=kg
